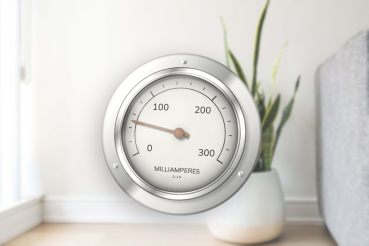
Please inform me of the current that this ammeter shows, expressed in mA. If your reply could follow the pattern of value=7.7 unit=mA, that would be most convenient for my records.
value=50 unit=mA
